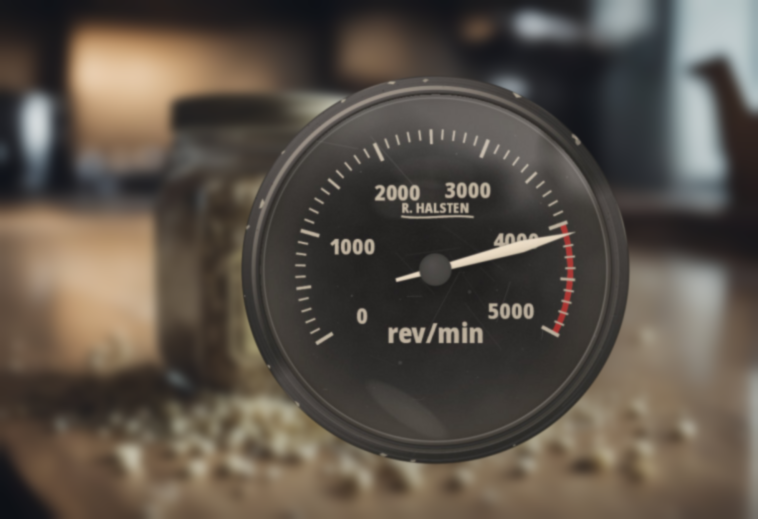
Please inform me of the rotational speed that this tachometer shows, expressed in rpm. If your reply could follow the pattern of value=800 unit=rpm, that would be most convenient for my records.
value=4100 unit=rpm
